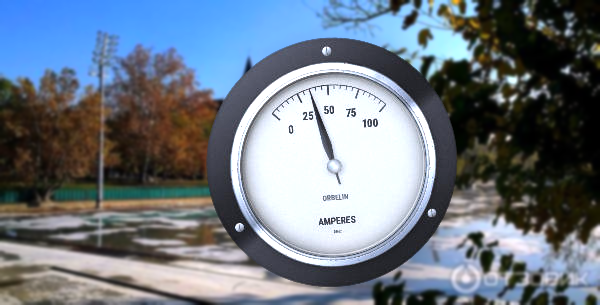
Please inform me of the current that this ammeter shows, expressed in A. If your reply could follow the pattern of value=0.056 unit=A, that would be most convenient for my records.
value=35 unit=A
